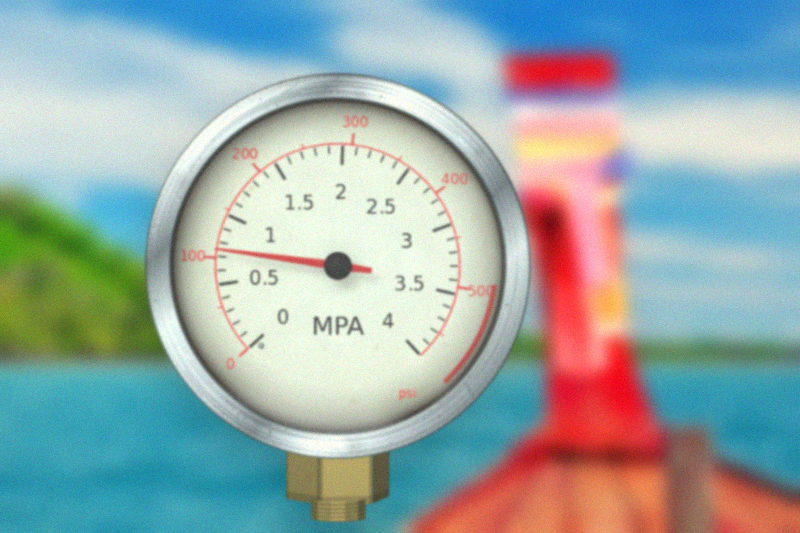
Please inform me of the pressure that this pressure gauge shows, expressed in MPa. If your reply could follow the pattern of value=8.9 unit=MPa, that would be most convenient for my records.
value=0.75 unit=MPa
